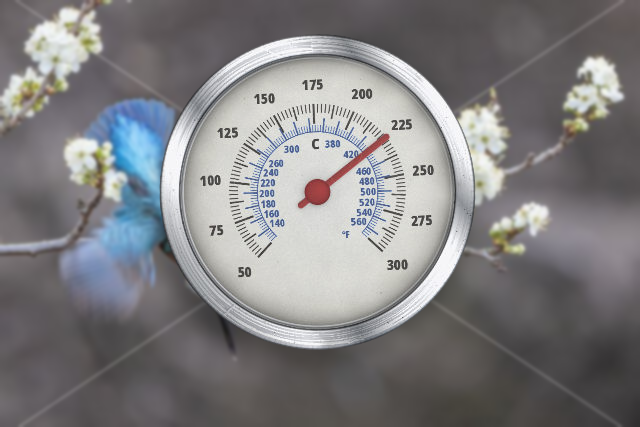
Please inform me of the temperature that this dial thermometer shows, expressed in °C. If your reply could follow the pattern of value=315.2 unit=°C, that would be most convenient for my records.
value=225 unit=°C
